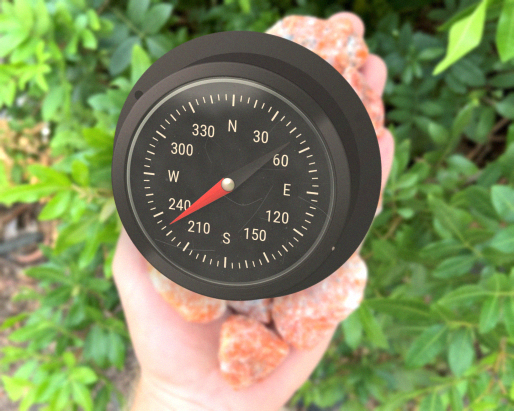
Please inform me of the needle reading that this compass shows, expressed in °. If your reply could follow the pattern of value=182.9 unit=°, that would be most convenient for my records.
value=230 unit=°
